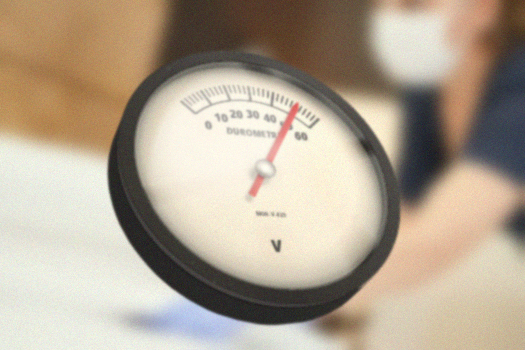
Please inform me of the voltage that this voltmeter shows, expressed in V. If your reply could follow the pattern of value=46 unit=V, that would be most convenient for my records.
value=50 unit=V
